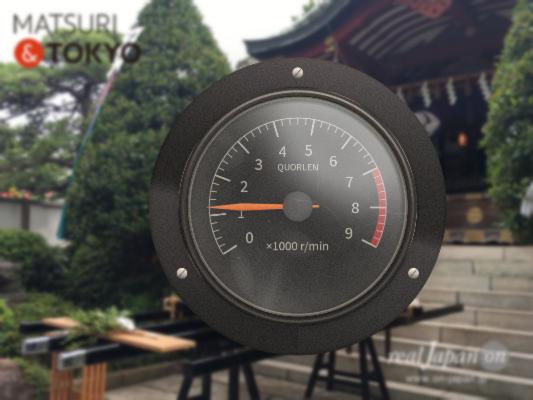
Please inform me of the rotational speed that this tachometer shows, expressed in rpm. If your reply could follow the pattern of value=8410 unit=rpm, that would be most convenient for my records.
value=1200 unit=rpm
